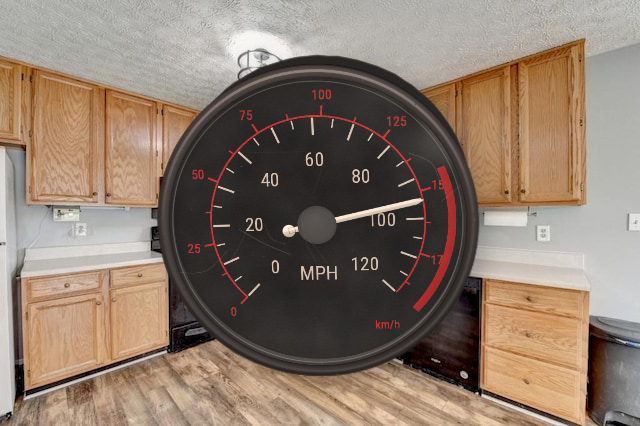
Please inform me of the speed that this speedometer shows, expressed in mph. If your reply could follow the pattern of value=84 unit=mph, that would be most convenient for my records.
value=95 unit=mph
